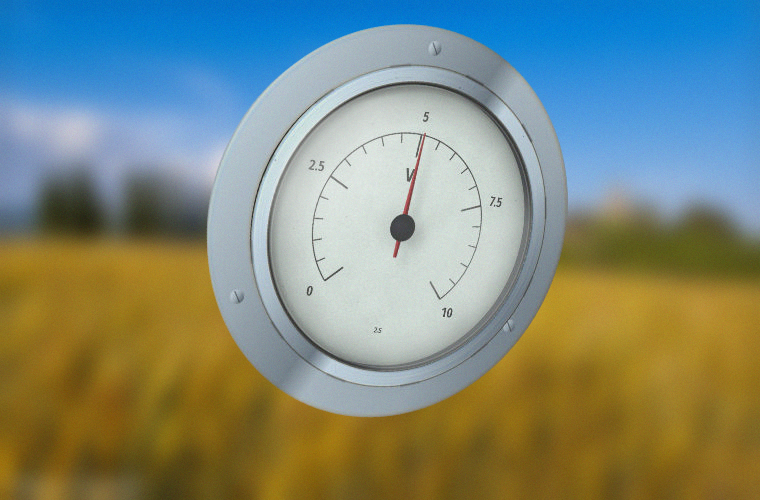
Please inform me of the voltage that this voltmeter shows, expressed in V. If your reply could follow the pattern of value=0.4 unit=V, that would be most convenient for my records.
value=5 unit=V
